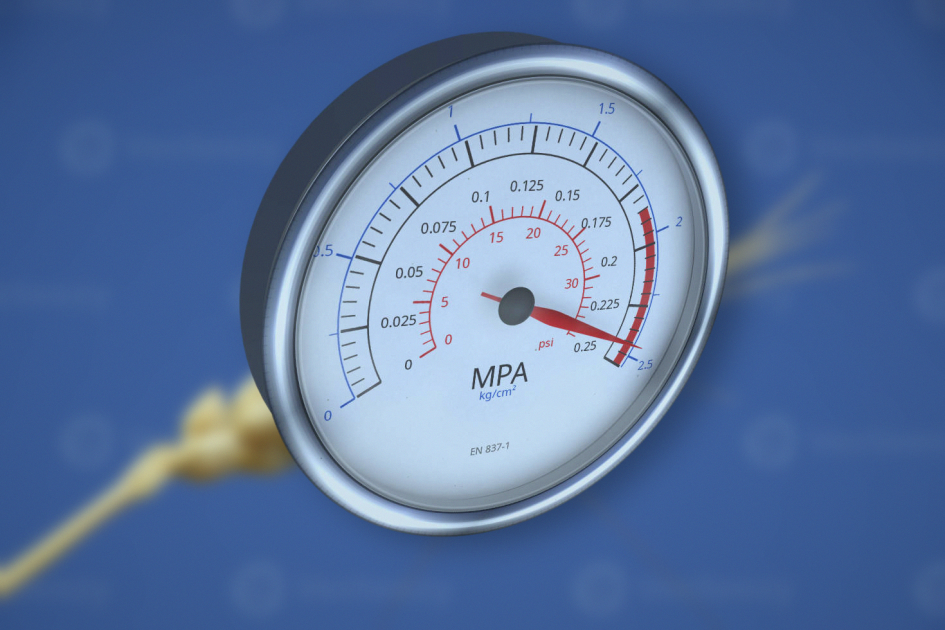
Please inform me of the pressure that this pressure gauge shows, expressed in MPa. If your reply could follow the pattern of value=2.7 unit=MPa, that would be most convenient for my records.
value=0.24 unit=MPa
